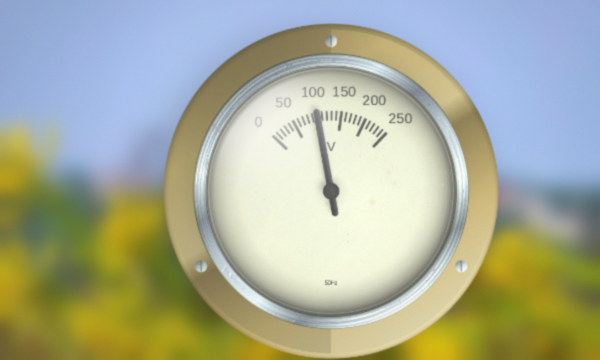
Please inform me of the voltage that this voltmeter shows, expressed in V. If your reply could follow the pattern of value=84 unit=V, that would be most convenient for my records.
value=100 unit=V
